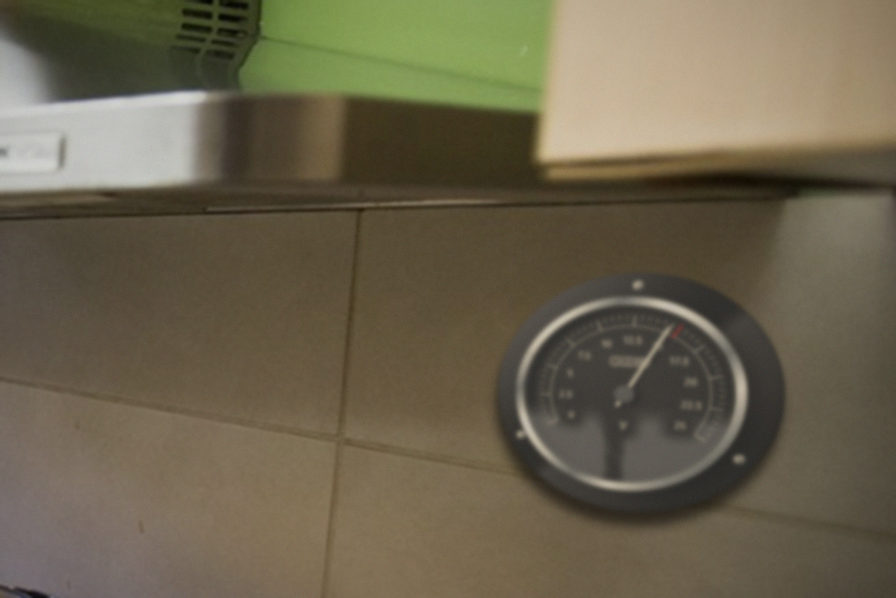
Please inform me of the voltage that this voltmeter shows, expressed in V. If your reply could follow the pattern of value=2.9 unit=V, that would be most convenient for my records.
value=15 unit=V
